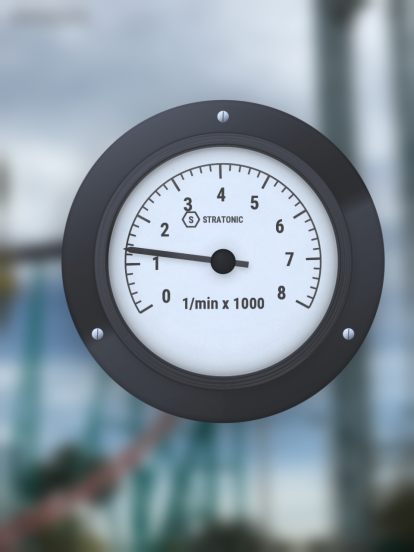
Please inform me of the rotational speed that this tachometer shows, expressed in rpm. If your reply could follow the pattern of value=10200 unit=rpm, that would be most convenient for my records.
value=1300 unit=rpm
